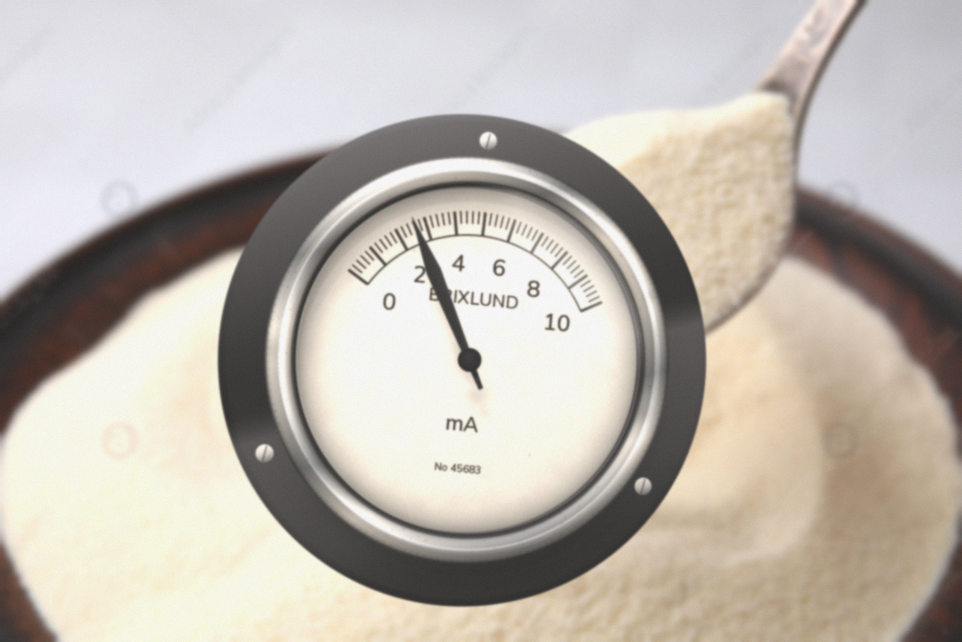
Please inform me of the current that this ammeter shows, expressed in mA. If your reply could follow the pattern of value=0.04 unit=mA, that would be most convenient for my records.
value=2.6 unit=mA
